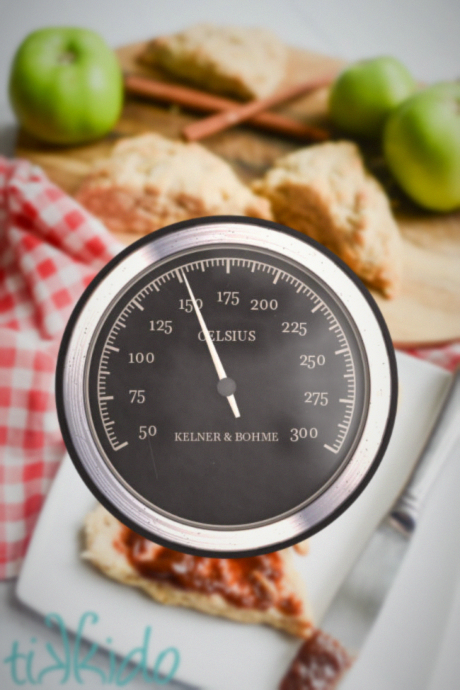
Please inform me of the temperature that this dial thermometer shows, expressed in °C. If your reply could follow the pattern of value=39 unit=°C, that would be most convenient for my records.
value=152.5 unit=°C
